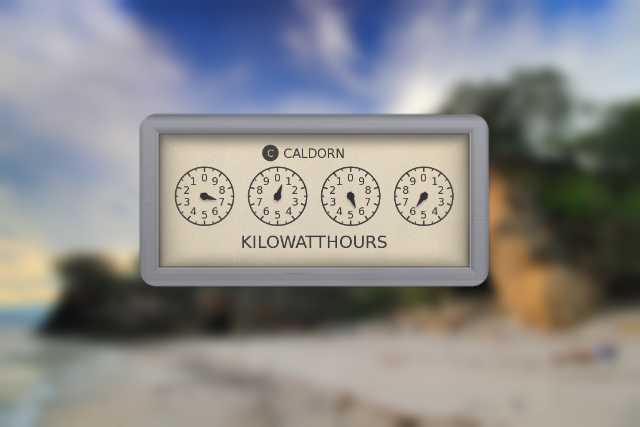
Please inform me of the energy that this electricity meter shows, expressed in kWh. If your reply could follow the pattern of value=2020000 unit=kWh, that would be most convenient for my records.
value=7056 unit=kWh
